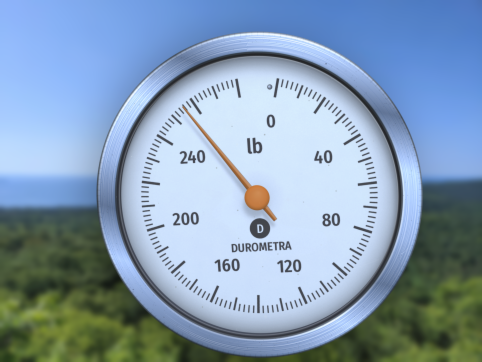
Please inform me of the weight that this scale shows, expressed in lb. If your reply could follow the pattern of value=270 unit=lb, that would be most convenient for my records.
value=256 unit=lb
